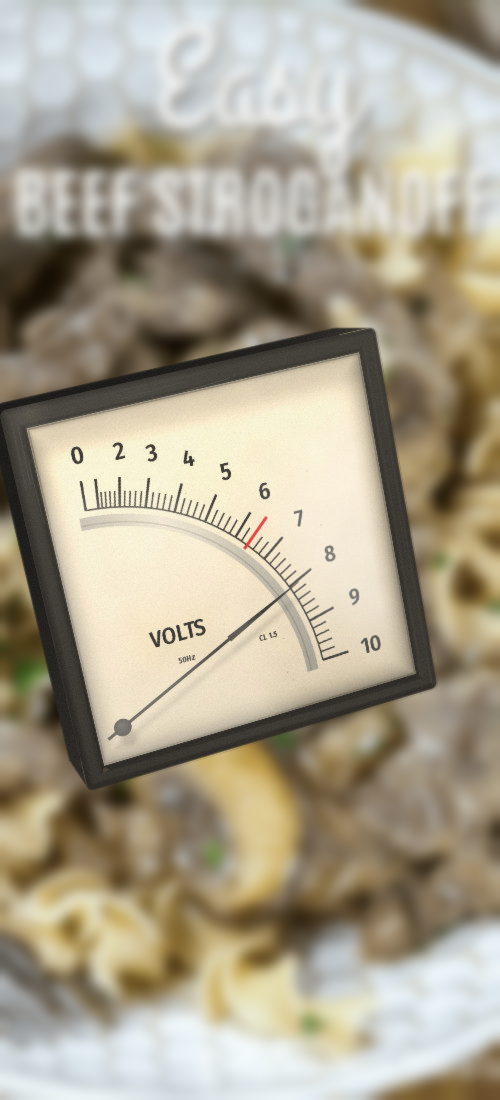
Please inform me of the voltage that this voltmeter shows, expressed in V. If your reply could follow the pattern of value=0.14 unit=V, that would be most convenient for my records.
value=8 unit=V
